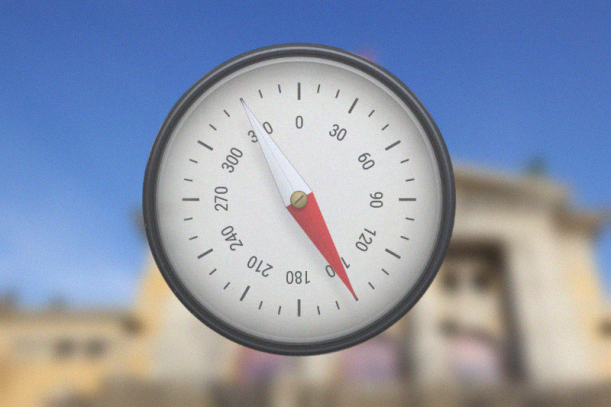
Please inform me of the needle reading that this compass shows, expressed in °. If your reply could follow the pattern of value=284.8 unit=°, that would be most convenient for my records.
value=150 unit=°
